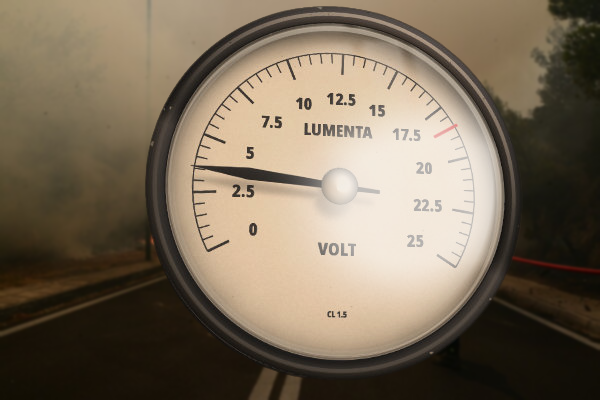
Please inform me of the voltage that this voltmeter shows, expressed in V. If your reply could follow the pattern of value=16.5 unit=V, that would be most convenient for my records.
value=3.5 unit=V
